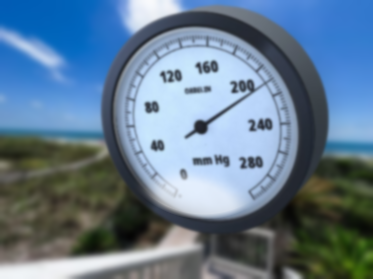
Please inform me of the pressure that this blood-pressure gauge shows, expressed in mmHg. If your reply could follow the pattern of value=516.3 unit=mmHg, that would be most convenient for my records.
value=210 unit=mmHg
